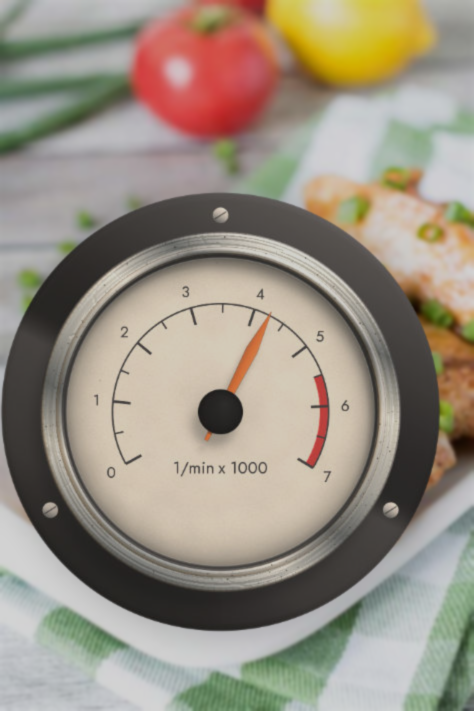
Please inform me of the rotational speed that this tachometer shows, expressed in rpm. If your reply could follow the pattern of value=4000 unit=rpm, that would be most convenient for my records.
value=4250 unit=rpm
